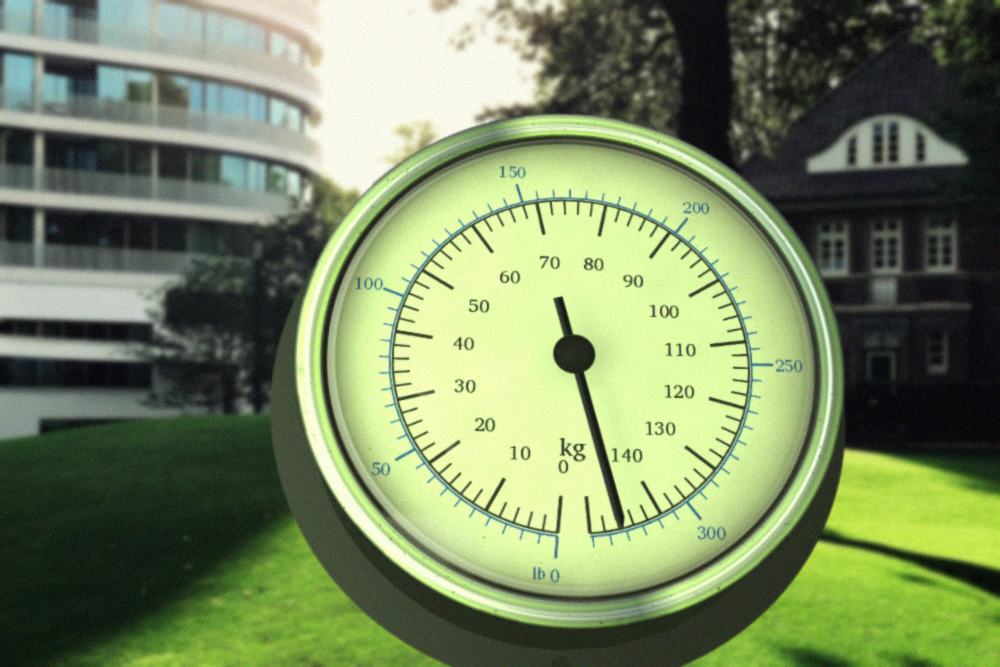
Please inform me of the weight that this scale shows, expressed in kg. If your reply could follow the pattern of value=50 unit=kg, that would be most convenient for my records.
value=146 unit=kg
